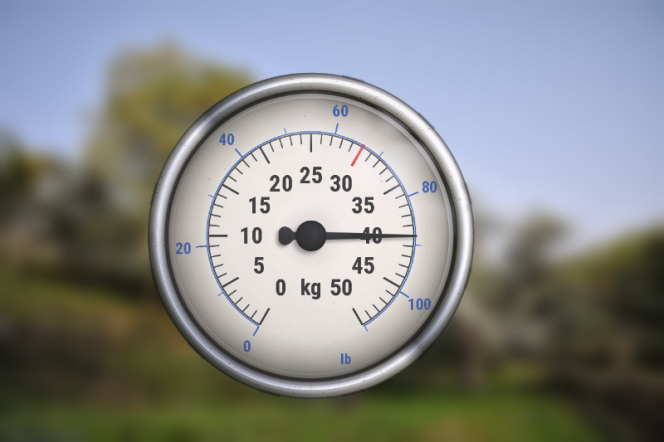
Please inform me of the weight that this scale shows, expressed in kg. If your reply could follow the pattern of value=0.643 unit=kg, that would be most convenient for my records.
value=40 unit=kg
